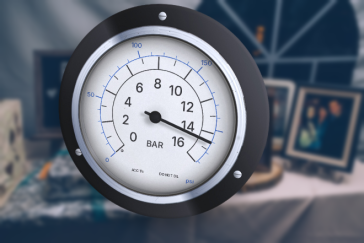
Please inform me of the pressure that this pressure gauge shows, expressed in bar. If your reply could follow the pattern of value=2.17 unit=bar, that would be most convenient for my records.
value=14.5 unit=bar
